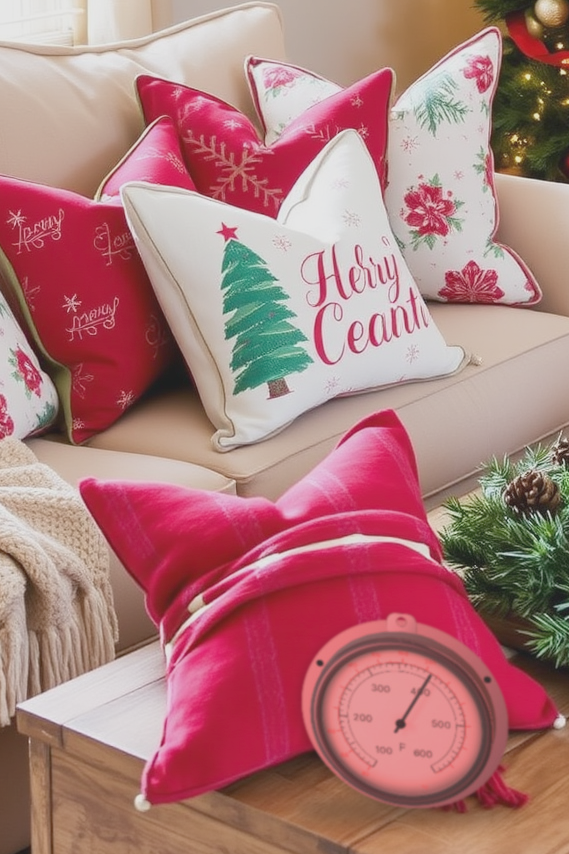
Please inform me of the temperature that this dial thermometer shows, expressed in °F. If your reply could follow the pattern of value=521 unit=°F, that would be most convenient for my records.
value=400 unit=°F
